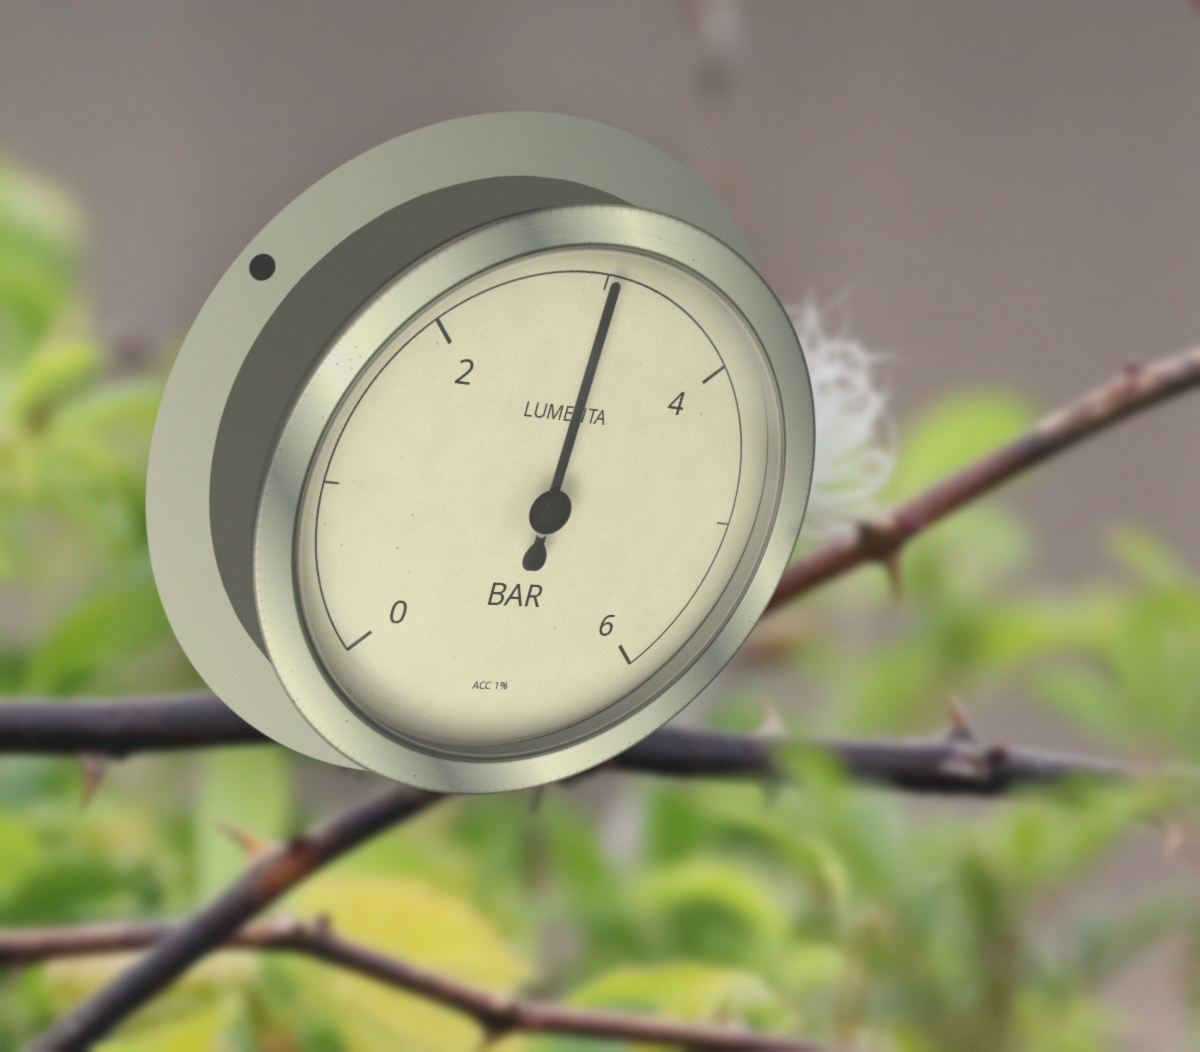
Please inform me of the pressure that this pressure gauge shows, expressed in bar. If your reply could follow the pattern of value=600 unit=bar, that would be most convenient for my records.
value=3 unit=bar
